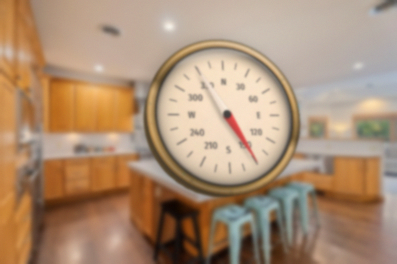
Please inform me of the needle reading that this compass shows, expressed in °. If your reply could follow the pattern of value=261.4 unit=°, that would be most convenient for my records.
value=150 unit=°
